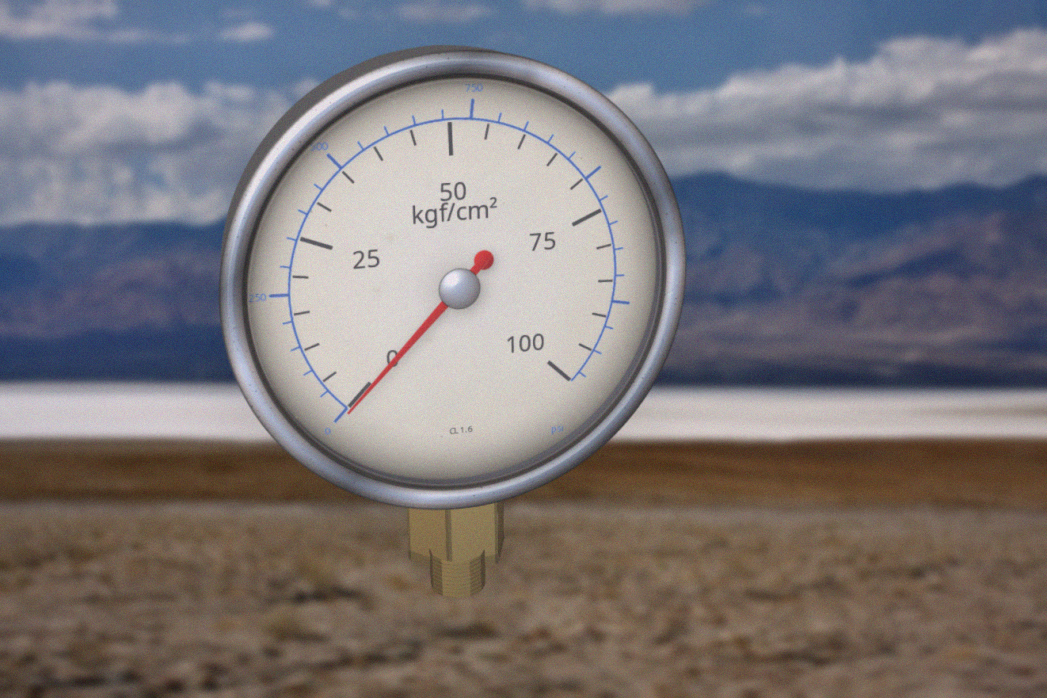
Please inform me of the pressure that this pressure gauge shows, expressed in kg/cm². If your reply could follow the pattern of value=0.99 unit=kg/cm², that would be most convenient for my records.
value=0 unit=kg/cm²
